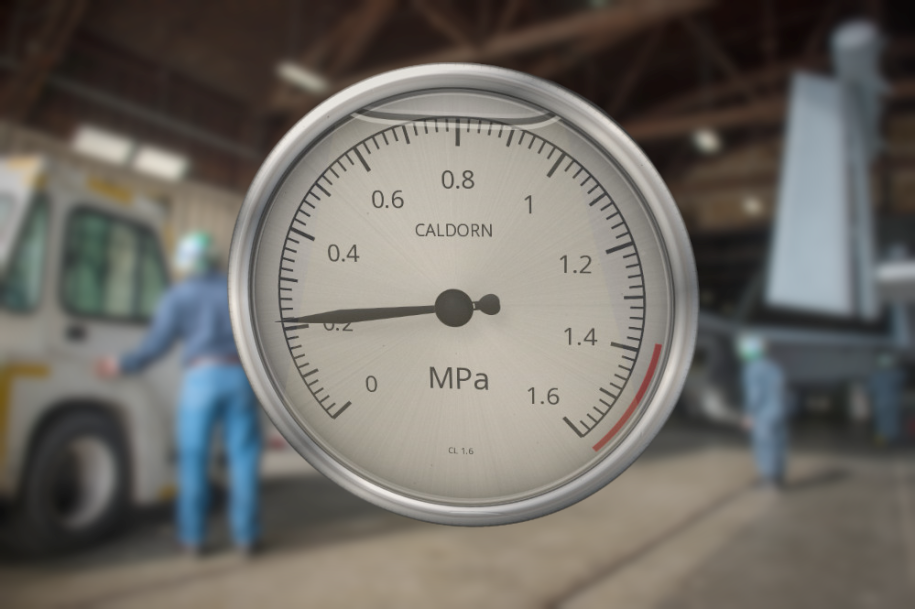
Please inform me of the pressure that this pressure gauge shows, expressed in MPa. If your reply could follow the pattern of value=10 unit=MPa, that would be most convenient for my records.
value=0.22 unit=MPa
